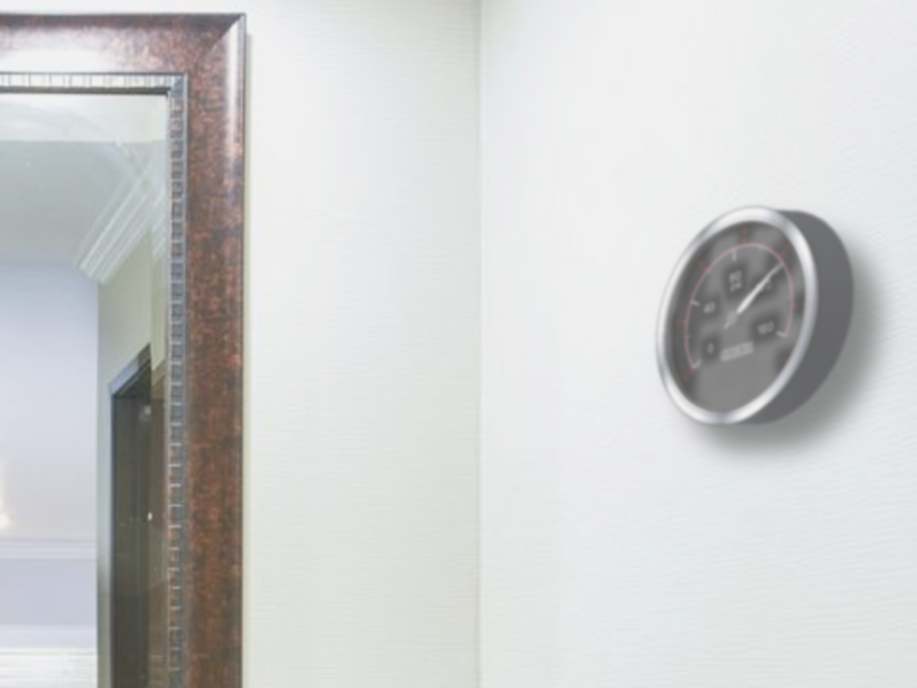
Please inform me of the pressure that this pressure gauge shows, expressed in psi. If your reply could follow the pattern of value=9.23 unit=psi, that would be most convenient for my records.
value=120 unit=psi
